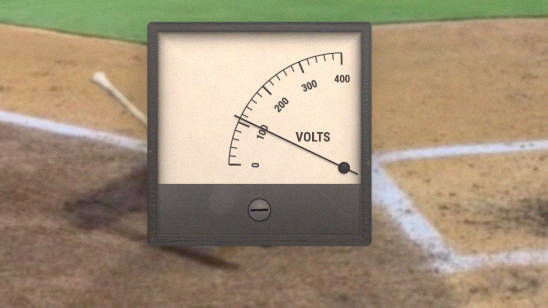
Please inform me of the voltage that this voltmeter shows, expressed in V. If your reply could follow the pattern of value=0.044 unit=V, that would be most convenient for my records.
value=110 unit=V
